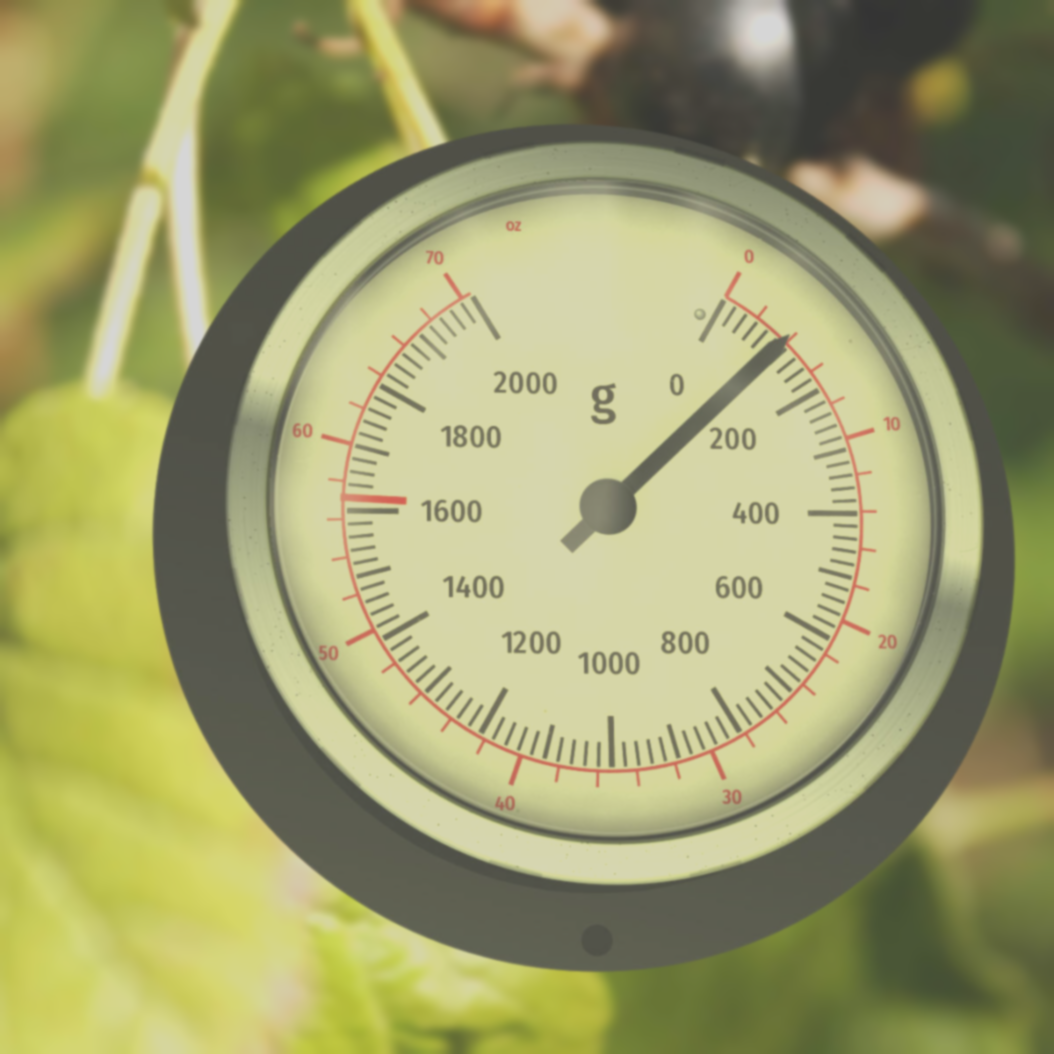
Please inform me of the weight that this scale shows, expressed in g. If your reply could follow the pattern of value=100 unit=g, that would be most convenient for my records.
value=110 unit=g
